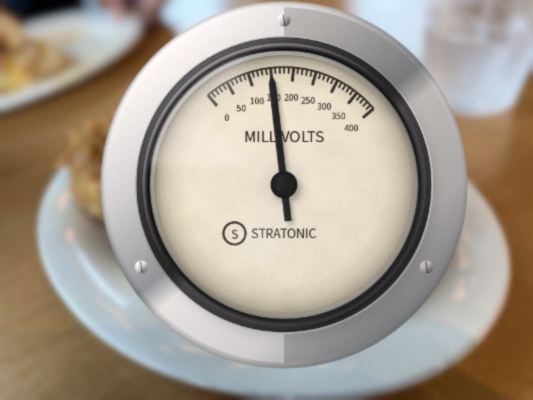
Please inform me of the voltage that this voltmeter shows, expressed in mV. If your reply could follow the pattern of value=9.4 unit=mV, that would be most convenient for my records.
value=150 unit=mV
